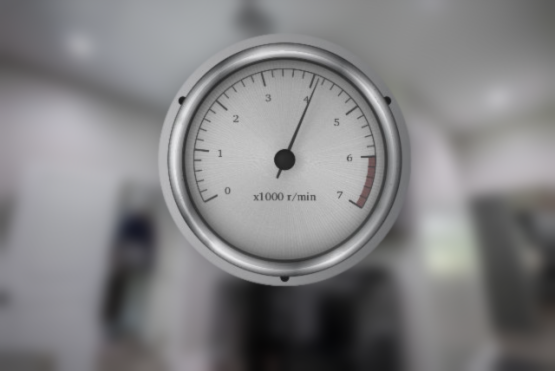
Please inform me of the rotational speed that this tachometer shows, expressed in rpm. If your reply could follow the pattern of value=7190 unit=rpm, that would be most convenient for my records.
value=4100 unit=rpm
